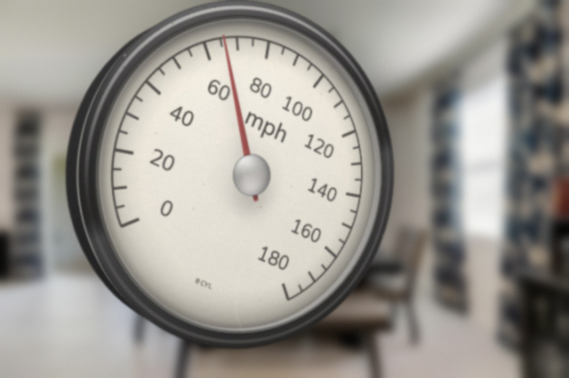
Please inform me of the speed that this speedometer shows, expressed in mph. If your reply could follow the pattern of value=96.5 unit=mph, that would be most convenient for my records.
value=65 unit=mph
